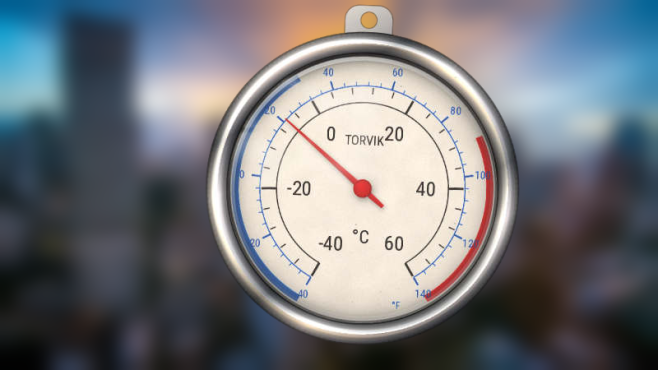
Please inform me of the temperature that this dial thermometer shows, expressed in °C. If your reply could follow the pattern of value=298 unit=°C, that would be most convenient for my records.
value=-6 unit=°C
